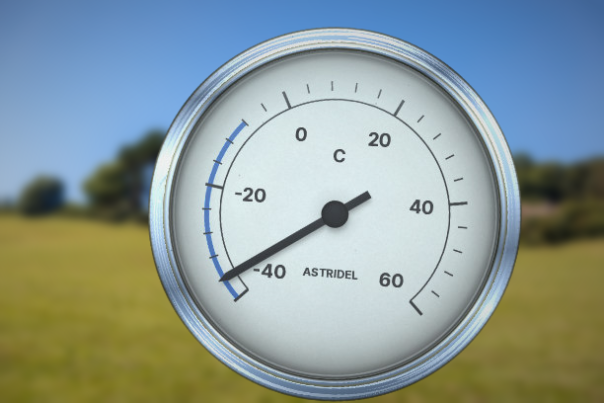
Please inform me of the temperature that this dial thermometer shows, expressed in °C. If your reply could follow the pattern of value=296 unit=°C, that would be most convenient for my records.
value=-36 unit=°C
